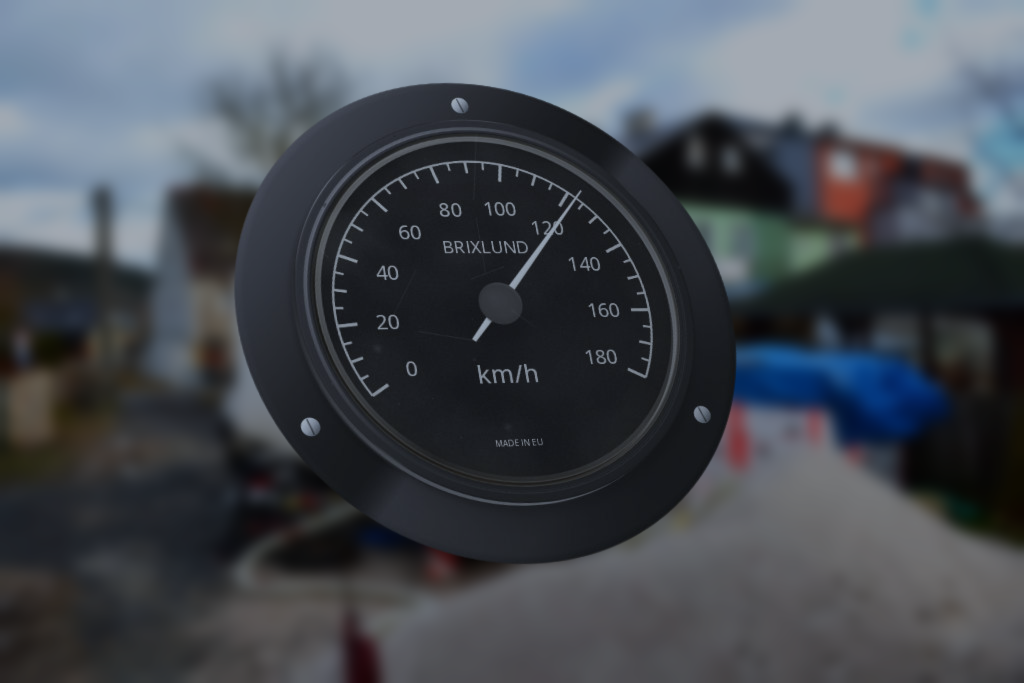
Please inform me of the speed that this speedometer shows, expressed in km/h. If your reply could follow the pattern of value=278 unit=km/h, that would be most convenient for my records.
value=122.5 unit=km/h
